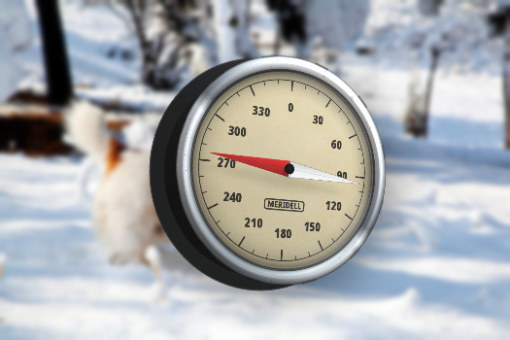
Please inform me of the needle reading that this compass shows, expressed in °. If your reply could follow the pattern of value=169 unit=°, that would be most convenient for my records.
value=275 unit=°
